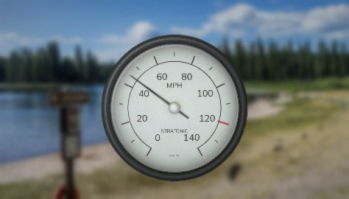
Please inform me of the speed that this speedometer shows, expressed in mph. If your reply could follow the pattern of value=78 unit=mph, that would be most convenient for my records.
value=45 unit=mph
